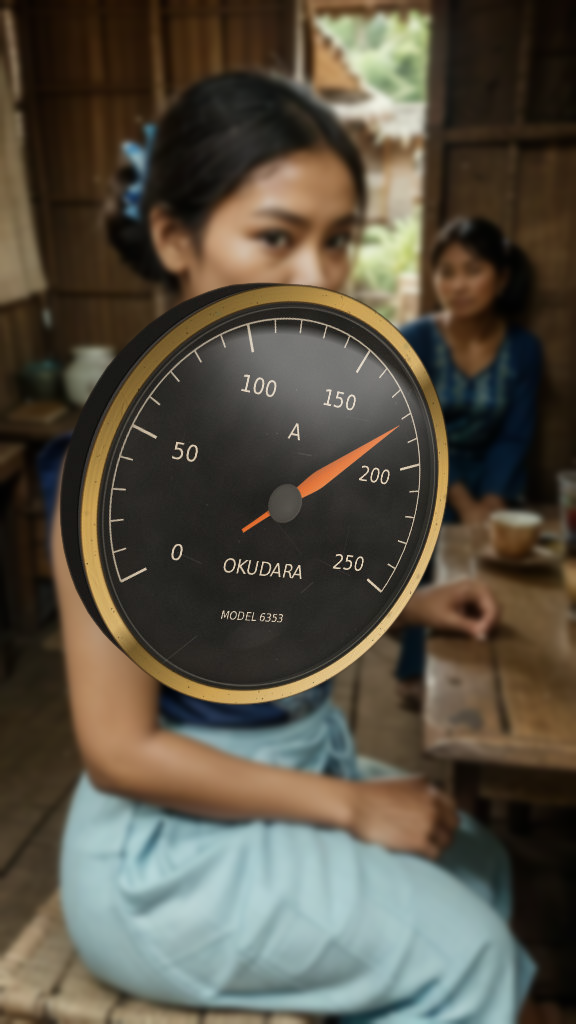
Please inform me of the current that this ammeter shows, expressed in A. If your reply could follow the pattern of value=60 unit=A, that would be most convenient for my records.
value=180 unit=A
